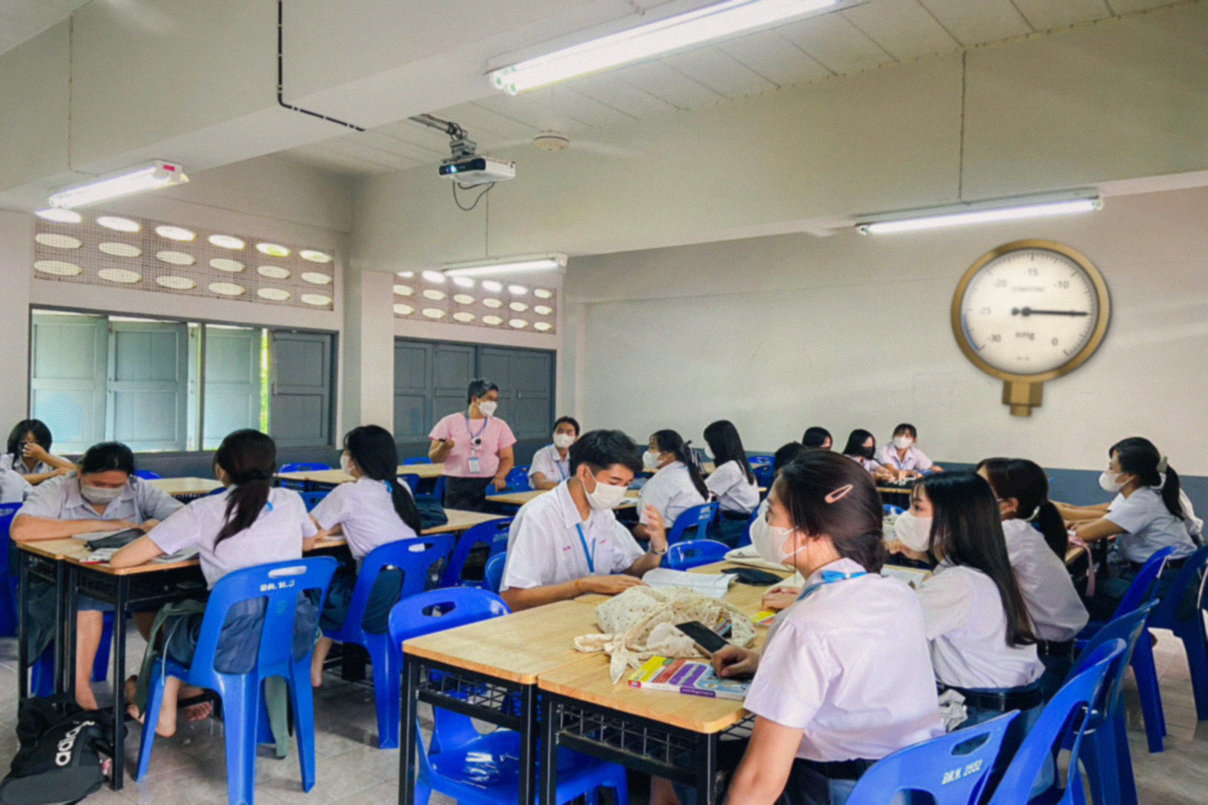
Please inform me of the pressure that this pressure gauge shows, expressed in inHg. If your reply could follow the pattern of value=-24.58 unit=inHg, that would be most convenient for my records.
value=-5 unit=inHg
